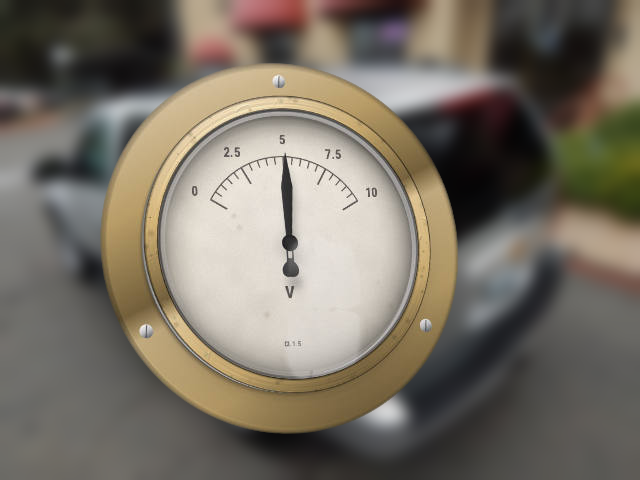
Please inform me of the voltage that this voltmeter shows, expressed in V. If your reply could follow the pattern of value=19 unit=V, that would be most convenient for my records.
value=5 unit=V
